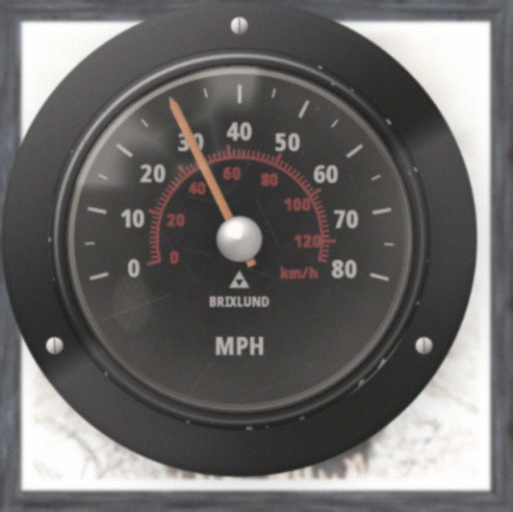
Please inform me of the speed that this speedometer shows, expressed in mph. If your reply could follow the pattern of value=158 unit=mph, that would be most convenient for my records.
value=30 unit=mph
